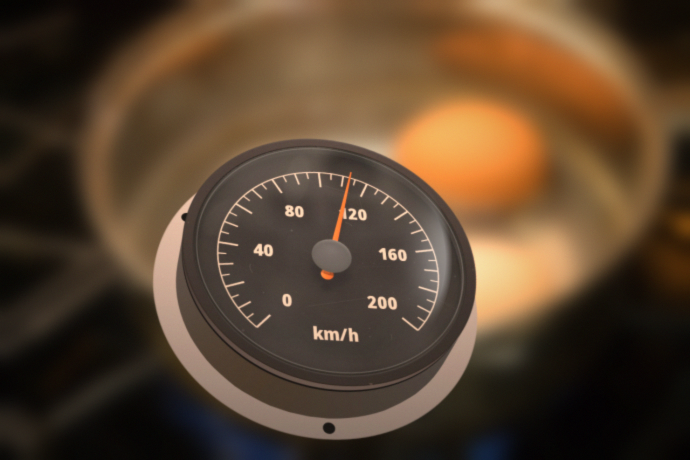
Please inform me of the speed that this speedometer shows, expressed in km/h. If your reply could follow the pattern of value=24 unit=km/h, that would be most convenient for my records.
value=112.5 unit=km/h
